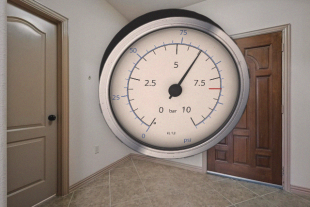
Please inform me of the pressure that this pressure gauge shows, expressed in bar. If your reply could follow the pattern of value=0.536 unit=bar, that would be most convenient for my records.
value=6 unit=bar
